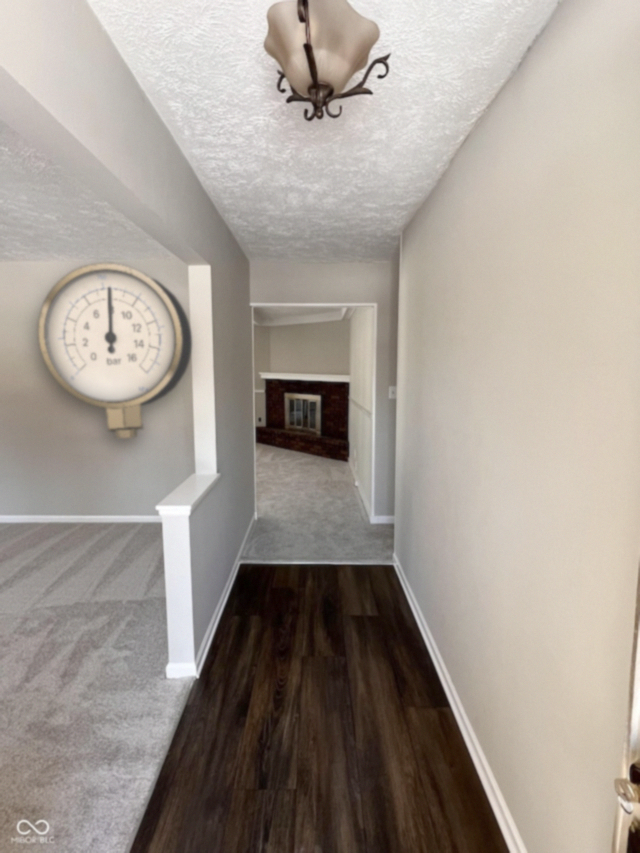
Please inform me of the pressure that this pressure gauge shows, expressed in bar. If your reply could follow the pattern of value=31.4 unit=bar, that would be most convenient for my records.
value=8 unit=bar
